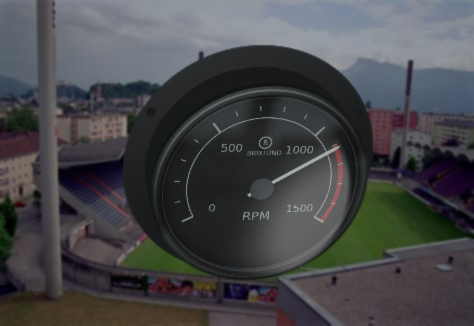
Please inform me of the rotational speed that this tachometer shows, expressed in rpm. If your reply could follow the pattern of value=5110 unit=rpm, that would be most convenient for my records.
value=1100 unit=rpm
